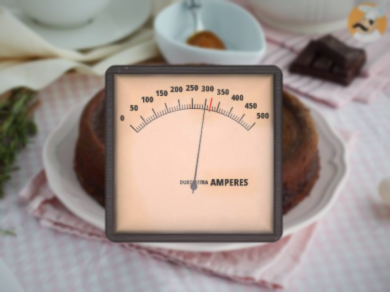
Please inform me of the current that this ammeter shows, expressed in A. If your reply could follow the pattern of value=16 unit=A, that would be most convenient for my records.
value=300 unit=A
